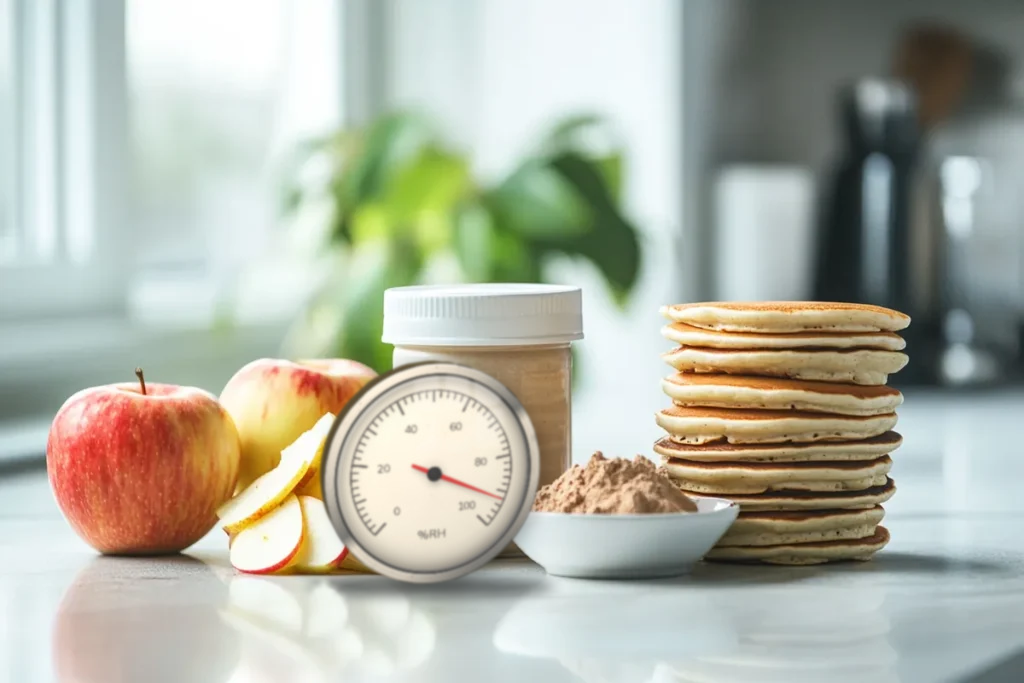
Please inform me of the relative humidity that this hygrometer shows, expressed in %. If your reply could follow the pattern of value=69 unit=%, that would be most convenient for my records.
value=92 unit=%
